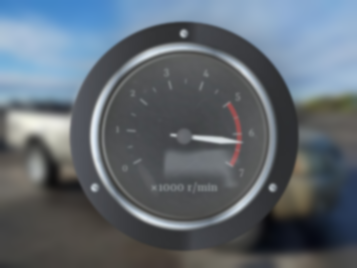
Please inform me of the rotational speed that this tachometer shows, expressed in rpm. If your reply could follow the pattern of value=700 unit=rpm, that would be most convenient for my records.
value=6250 unit=rpm
